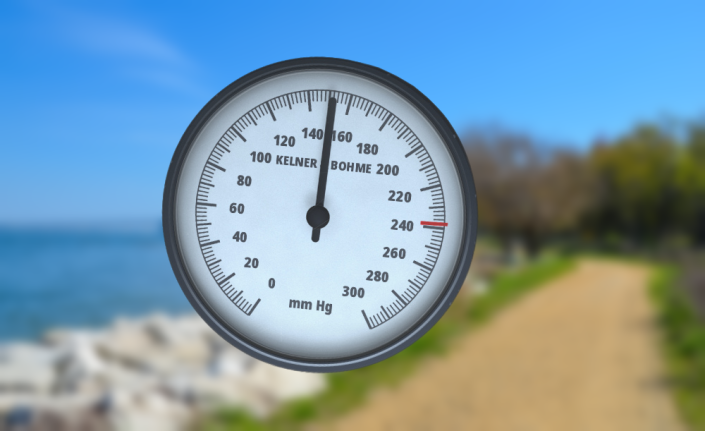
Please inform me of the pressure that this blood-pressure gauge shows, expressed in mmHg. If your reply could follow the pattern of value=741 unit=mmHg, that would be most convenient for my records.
value=152 unit=mmHg
